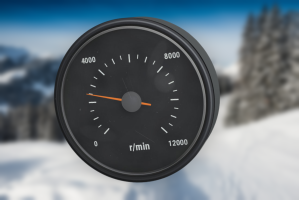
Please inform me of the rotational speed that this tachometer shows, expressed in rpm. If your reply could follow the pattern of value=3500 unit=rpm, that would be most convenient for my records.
value=2500 unit=rpm
